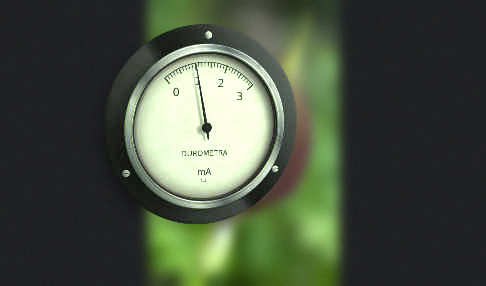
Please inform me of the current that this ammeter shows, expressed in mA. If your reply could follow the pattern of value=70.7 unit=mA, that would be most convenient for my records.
value=1 unit=mA
